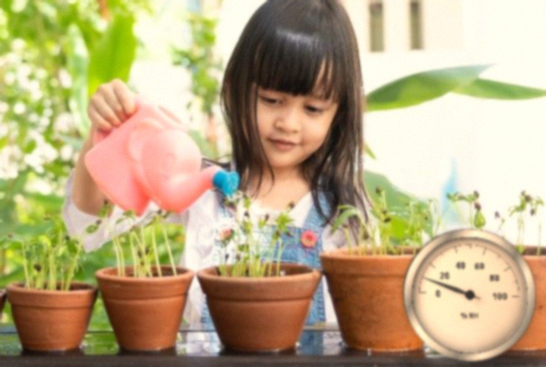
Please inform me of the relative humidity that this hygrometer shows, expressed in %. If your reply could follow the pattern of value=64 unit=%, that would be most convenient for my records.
value=10 unit=%
